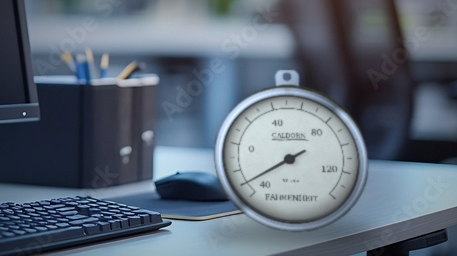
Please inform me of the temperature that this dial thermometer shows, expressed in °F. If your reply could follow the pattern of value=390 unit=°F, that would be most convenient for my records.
value=-30 unit=°F
